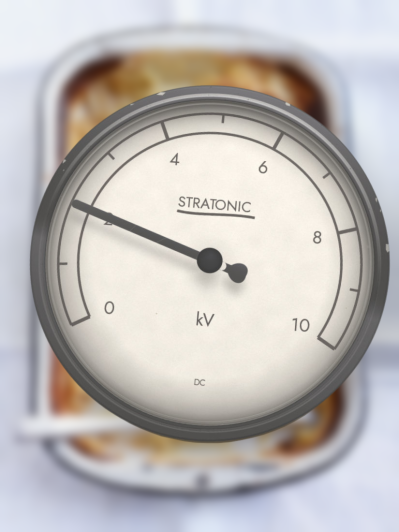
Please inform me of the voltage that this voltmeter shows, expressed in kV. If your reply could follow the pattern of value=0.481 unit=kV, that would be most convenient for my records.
value=2 unit=kV
